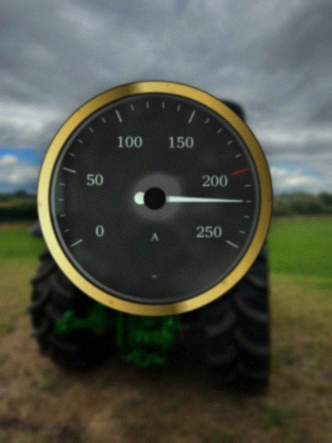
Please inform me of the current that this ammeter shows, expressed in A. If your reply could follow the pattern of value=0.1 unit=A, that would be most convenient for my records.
value=220 unit=A
